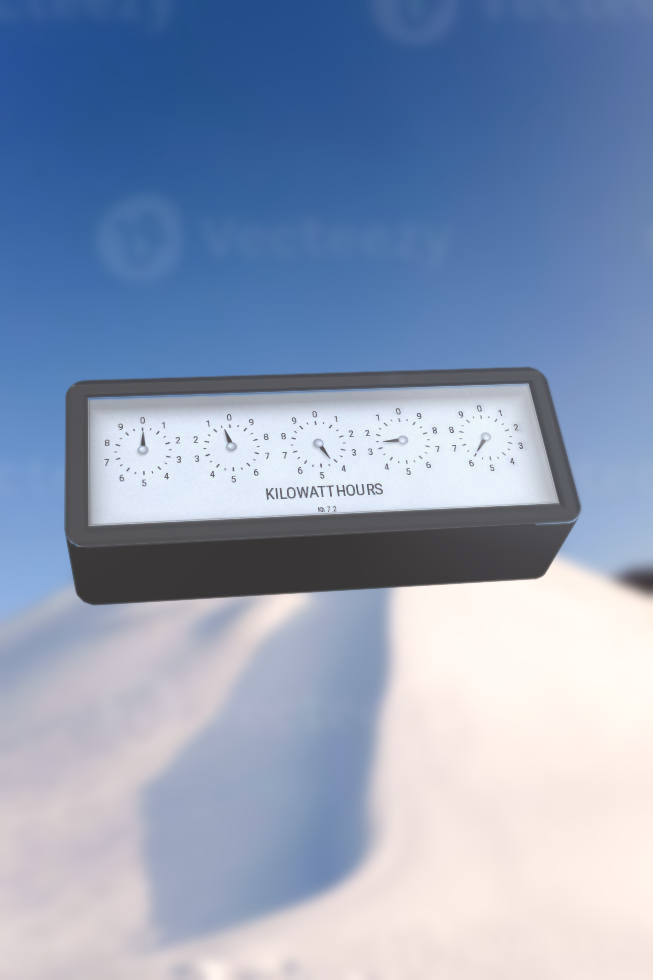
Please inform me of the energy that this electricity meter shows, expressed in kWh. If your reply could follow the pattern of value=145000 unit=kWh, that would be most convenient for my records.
value=426 unit=kWh
